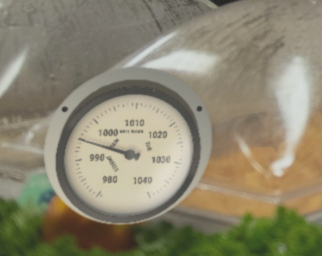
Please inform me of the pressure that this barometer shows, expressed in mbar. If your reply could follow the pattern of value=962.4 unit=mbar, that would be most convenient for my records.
value=995 unit=mbar
